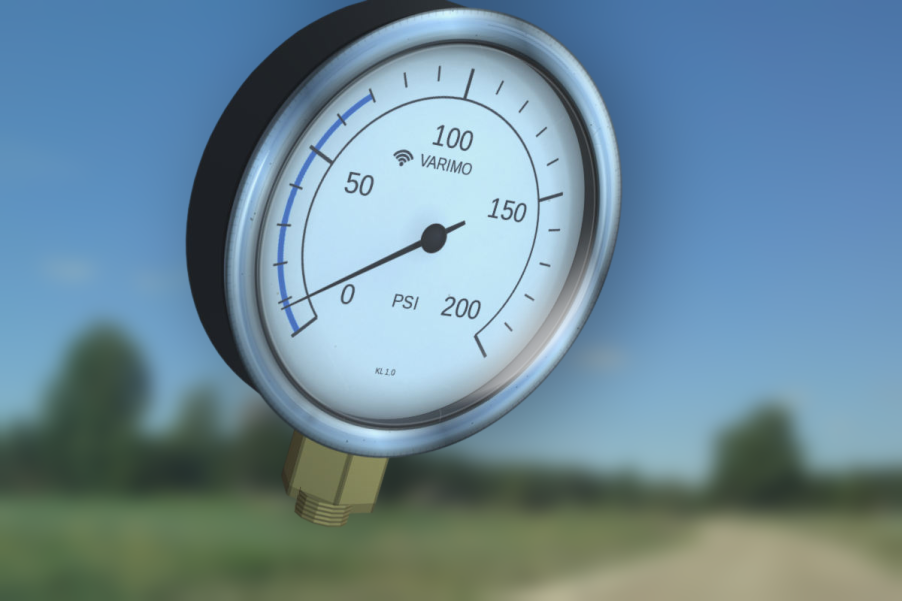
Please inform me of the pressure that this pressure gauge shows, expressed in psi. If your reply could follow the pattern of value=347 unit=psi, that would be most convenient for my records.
value=10 unit=psi
